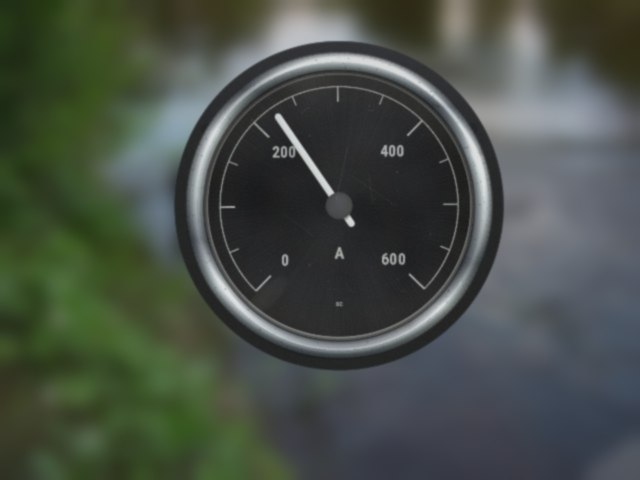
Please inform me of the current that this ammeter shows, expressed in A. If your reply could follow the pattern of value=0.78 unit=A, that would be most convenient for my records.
value=225 unit=A
